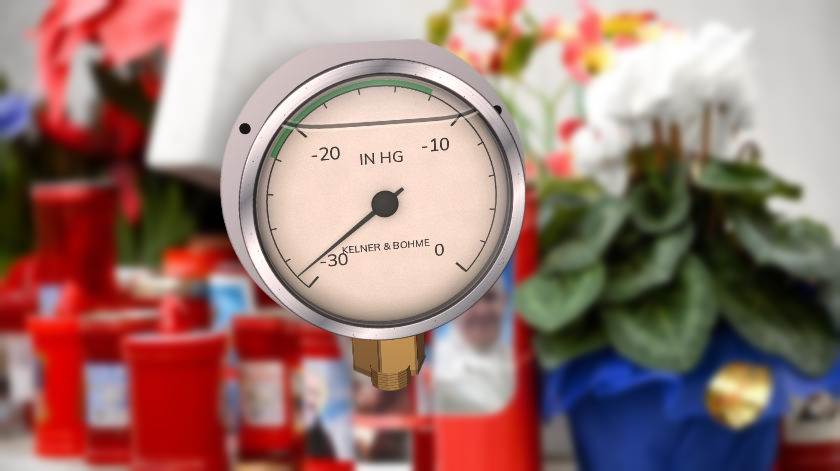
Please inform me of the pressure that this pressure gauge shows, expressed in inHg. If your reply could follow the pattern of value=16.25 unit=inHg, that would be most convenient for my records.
value=-29 unit=inHg
